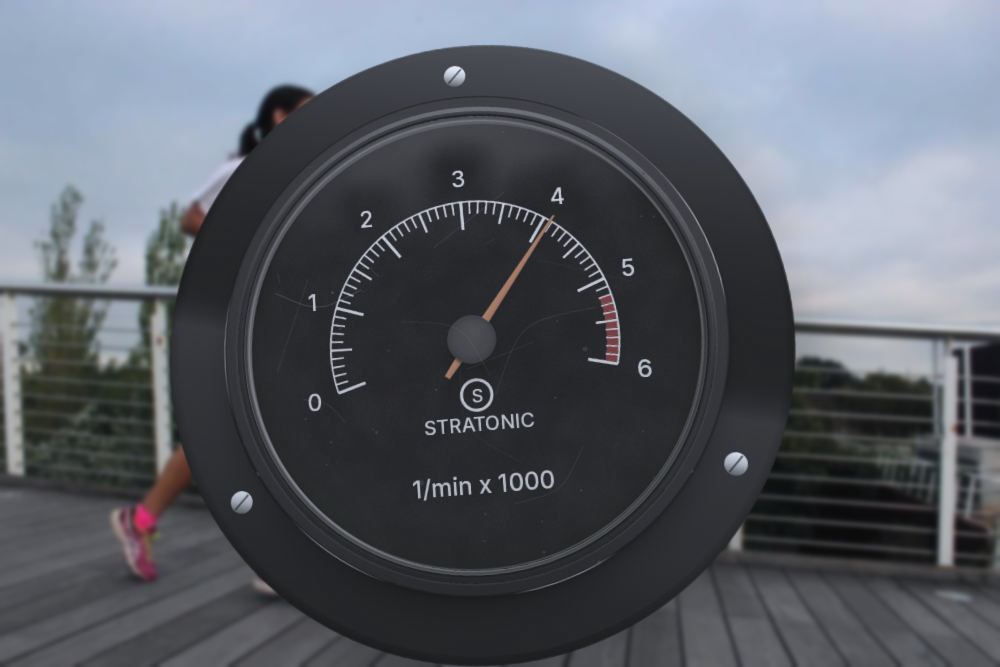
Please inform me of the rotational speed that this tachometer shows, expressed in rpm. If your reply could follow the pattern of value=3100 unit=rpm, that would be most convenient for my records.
value=4100 unit=rpm
